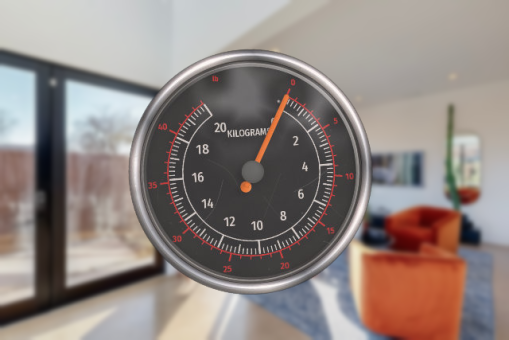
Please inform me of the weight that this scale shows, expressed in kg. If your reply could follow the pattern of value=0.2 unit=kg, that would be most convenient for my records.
value=0 unit=kg
